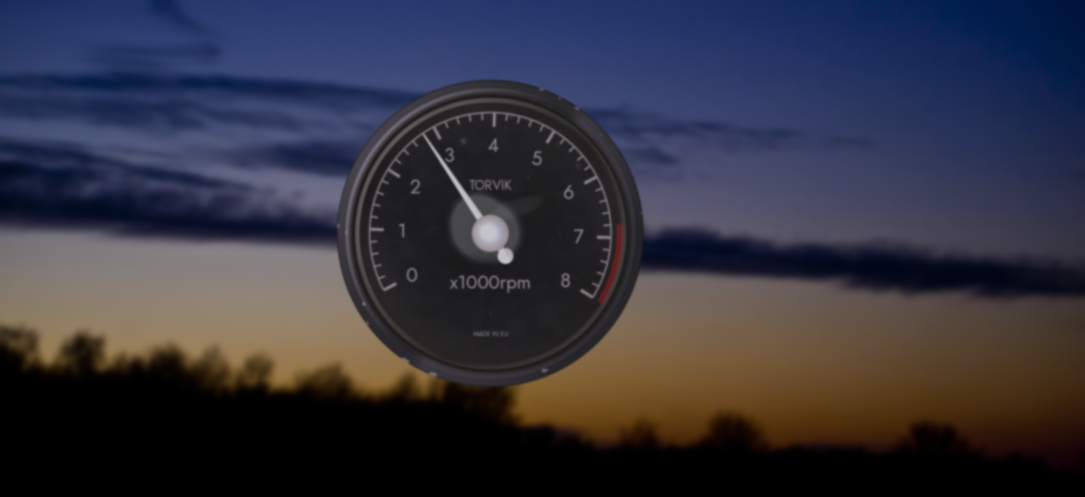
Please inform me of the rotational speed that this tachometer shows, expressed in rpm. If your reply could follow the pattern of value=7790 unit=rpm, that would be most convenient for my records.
value=2800 unit=rpm
